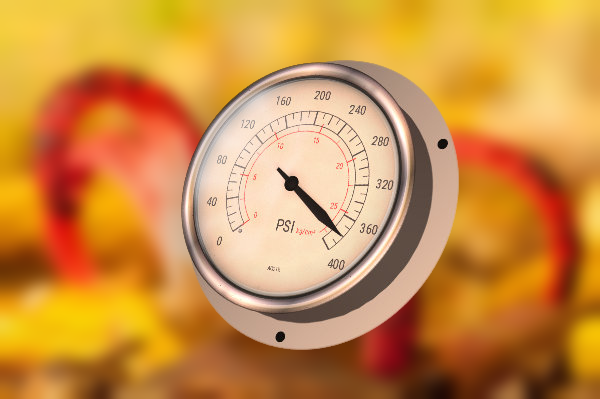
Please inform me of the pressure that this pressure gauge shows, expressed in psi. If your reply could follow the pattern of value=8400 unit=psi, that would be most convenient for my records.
value=380 unit=psi
